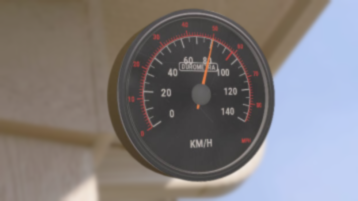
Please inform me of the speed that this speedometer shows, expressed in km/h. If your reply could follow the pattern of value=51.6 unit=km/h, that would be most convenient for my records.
value=80 unit=km/h
